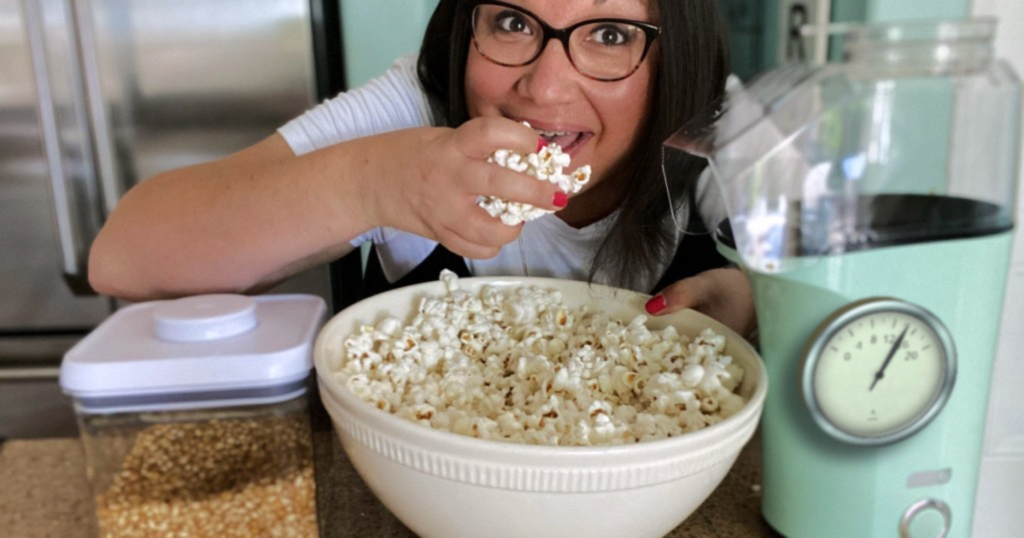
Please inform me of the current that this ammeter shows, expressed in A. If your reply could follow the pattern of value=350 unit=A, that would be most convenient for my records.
value=14 unit=A
